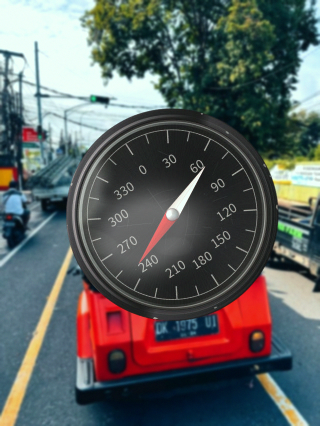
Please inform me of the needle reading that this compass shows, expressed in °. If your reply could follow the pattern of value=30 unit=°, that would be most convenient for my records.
value=247.5 unit=°
